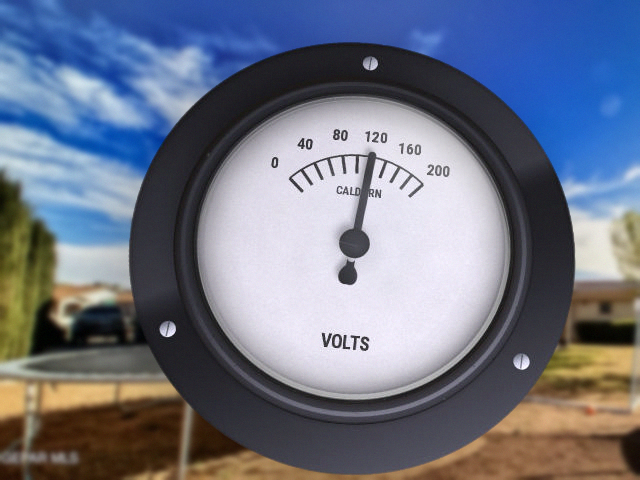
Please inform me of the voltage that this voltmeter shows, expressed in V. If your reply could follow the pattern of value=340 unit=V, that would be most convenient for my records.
value=120 unit=V
